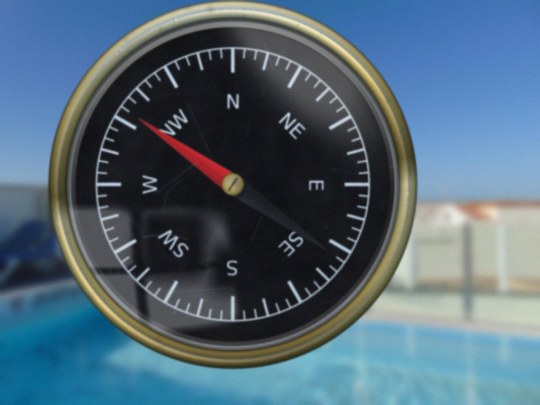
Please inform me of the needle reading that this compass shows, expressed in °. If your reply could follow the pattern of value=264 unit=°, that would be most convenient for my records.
value=305 unit=°
